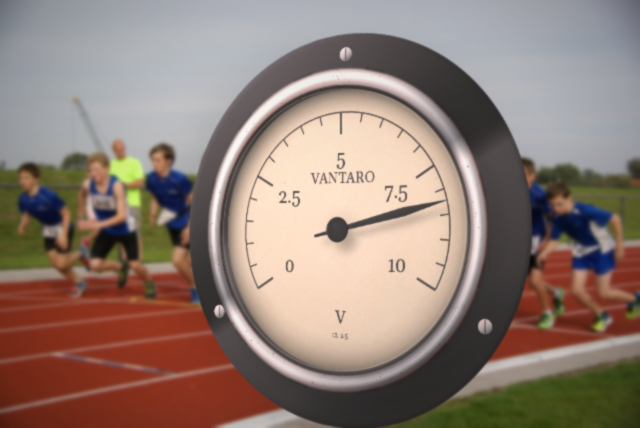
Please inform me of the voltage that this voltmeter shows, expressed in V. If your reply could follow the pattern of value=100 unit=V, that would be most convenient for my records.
value=8.25 unit=V
